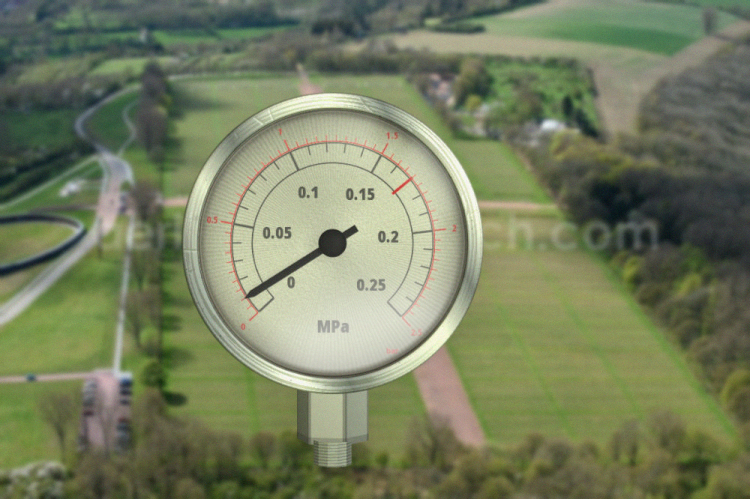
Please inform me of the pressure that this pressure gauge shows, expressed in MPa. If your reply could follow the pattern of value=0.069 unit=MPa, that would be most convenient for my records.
value=0.01 unit=MPa
